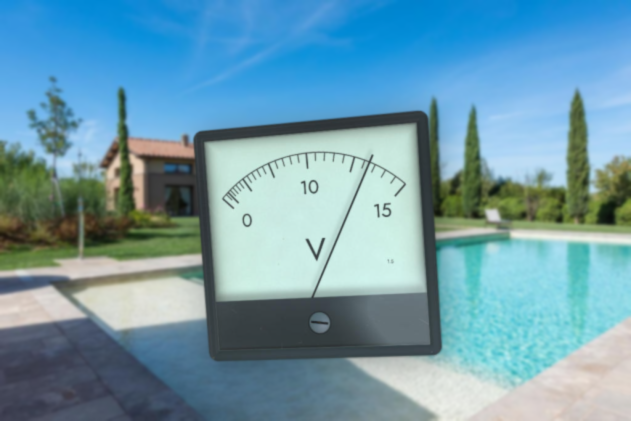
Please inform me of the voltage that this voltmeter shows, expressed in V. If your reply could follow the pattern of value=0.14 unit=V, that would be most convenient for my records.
value=13.25 unit=V
